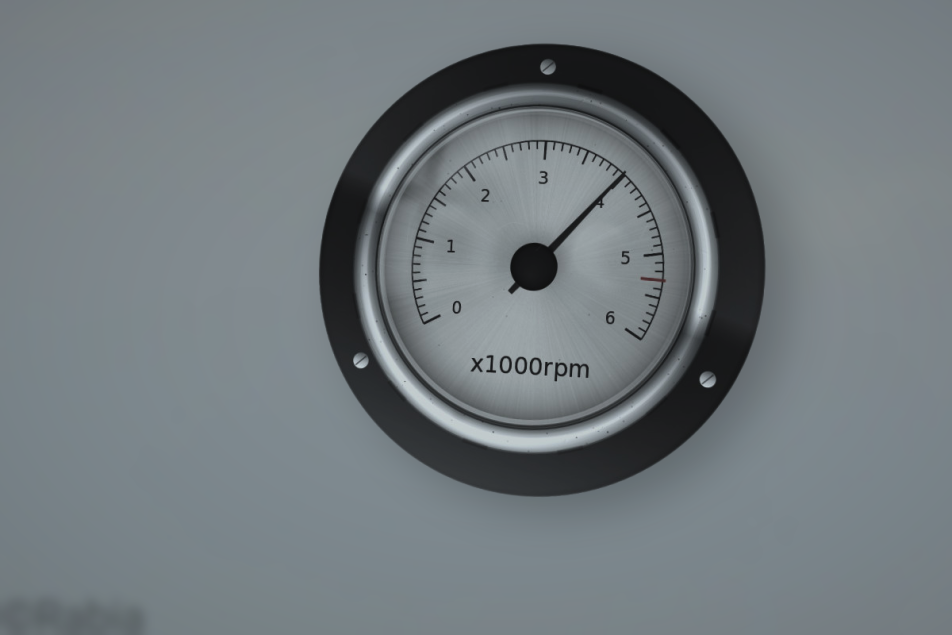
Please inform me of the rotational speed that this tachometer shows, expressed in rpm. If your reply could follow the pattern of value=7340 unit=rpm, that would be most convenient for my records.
value=4000 unit=rpm
